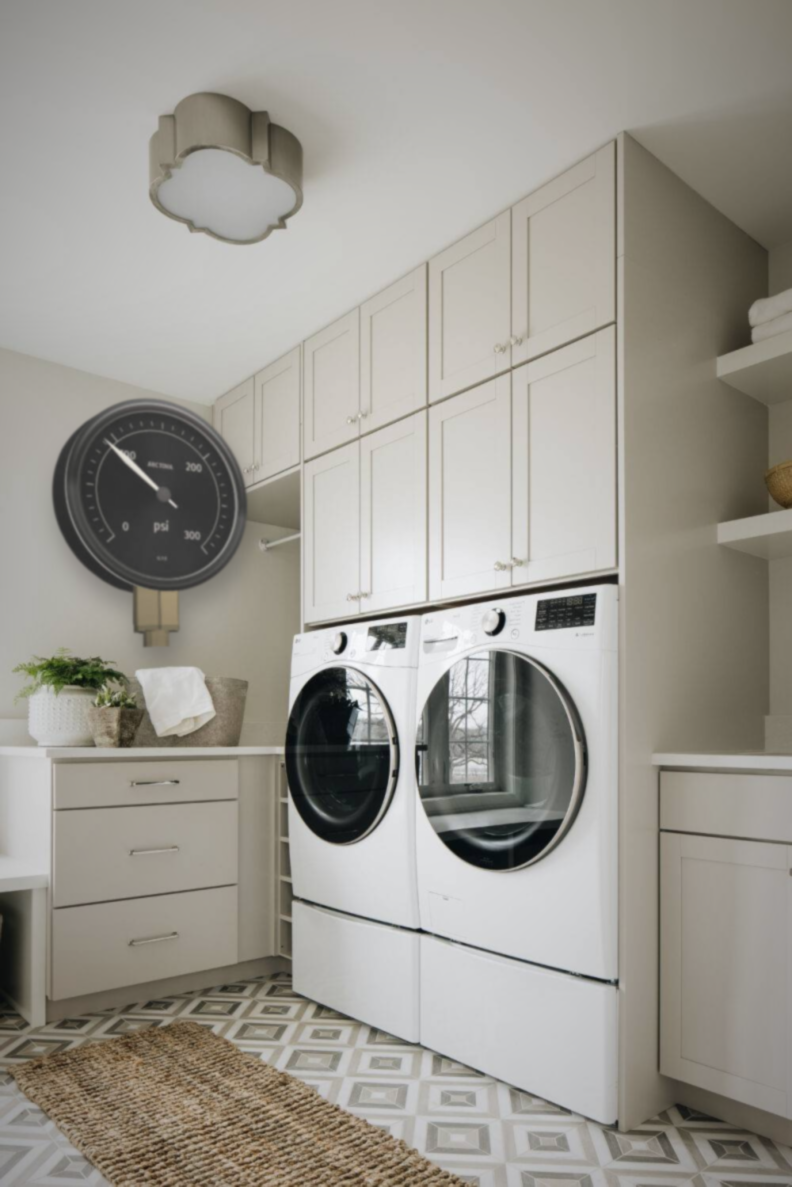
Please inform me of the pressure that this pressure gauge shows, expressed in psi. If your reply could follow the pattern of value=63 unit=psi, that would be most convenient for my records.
value=90 unit=psi
